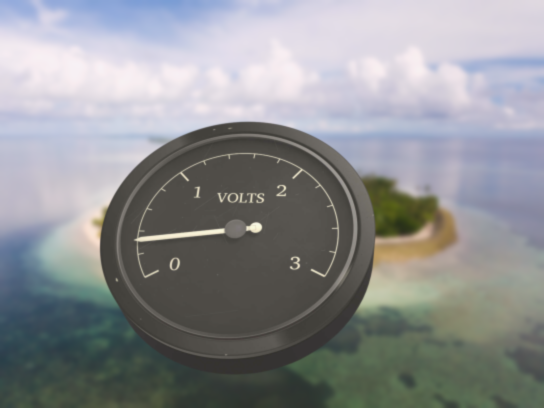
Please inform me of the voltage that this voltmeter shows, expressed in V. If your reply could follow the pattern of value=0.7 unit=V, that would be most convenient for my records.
value=0.3 unit=V
